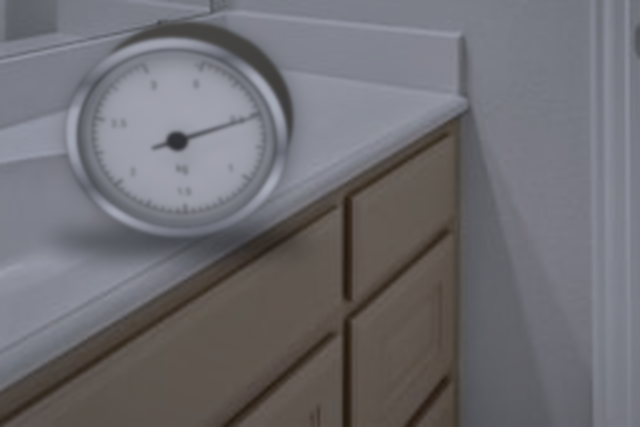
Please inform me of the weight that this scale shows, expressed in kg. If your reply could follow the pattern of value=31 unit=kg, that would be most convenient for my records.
value=0.5 unit=kg
